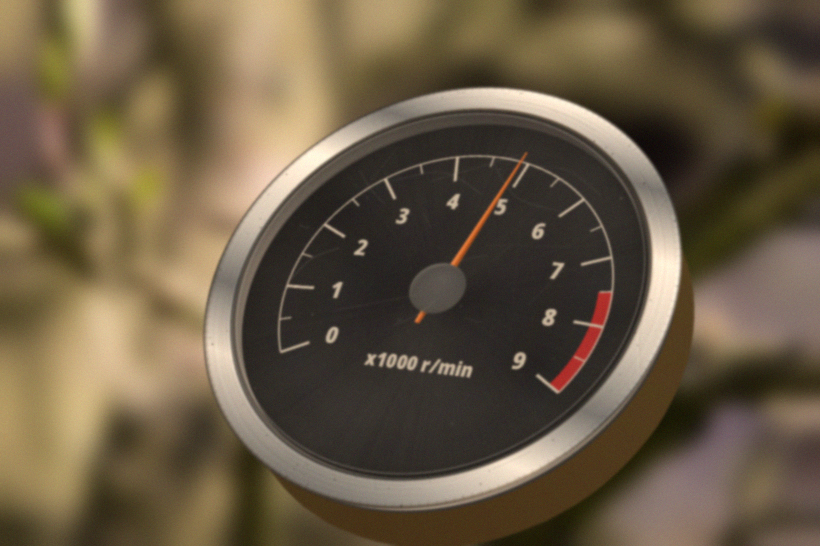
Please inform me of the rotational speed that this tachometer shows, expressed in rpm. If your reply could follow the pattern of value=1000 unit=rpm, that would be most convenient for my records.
value=5000 unit=rpm
